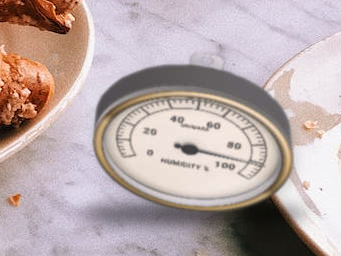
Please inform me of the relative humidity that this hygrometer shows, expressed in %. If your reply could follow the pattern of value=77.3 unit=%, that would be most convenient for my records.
value=90 unit=%
